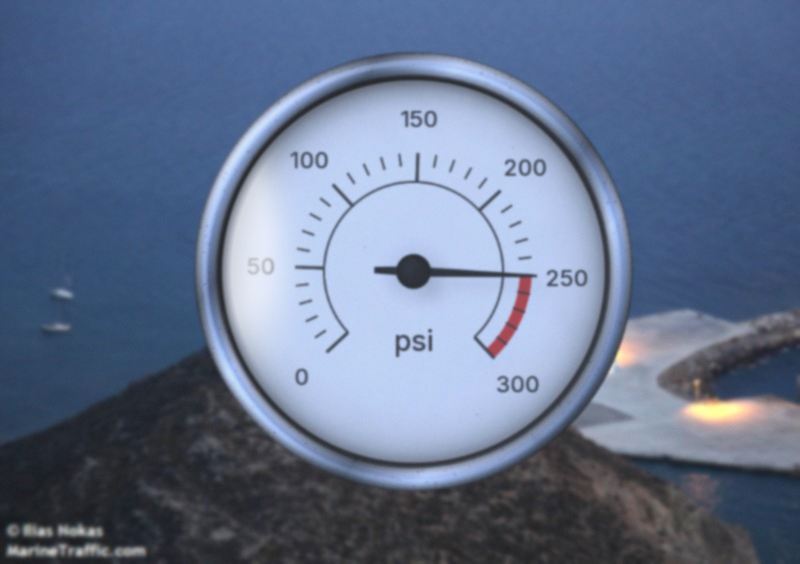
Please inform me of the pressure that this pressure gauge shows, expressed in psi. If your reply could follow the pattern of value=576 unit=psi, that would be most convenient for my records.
value=250 unit=psi
